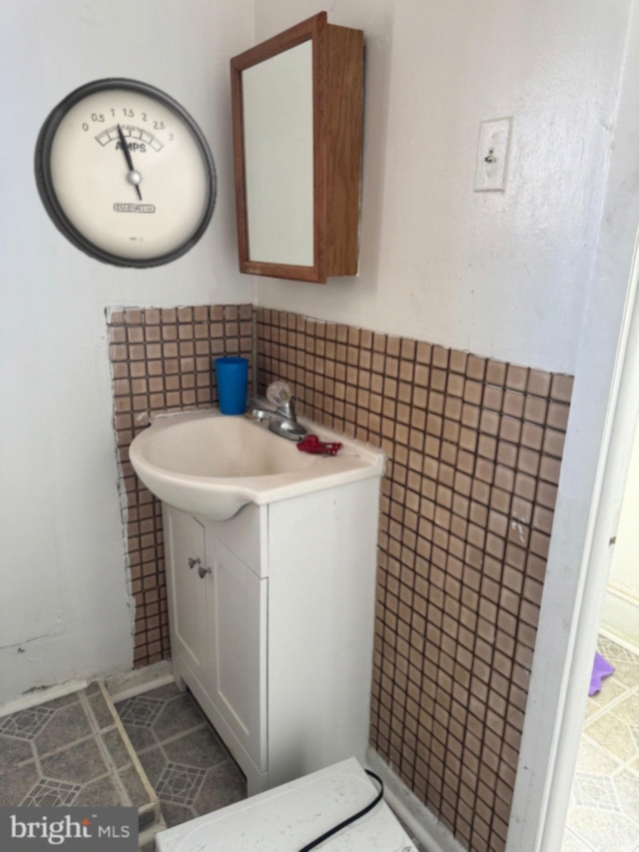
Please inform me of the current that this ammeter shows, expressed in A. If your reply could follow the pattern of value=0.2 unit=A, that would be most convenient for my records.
value=1 unit=A
